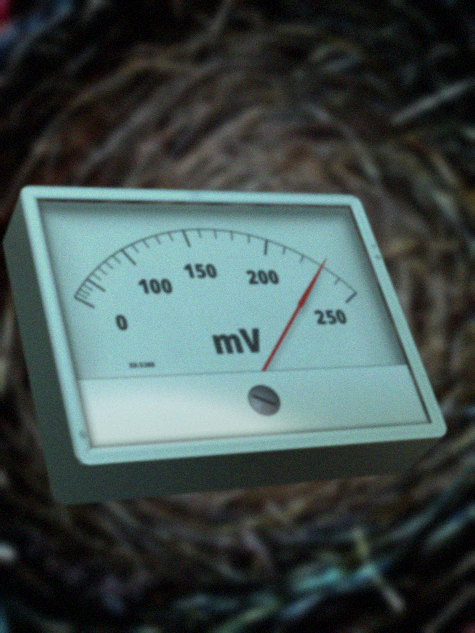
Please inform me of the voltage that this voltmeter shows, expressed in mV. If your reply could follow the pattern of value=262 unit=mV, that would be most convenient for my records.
value=230 unit=mV
